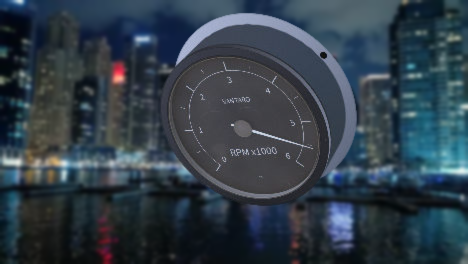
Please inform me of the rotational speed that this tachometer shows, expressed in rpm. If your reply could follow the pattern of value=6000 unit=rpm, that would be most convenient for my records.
value=5500 unit=rpm
